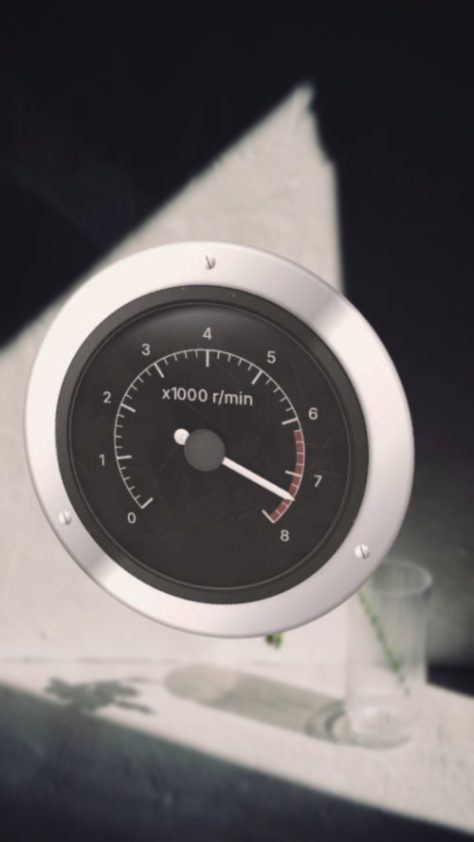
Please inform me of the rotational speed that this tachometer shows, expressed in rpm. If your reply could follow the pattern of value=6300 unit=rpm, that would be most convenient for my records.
value=7400 unit=rpm
